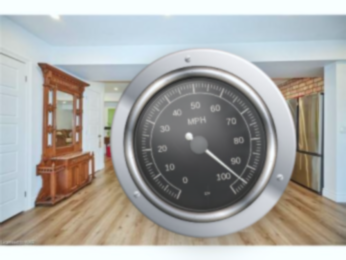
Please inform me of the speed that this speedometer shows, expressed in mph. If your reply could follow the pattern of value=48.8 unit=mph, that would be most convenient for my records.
value=95 unit=mph
